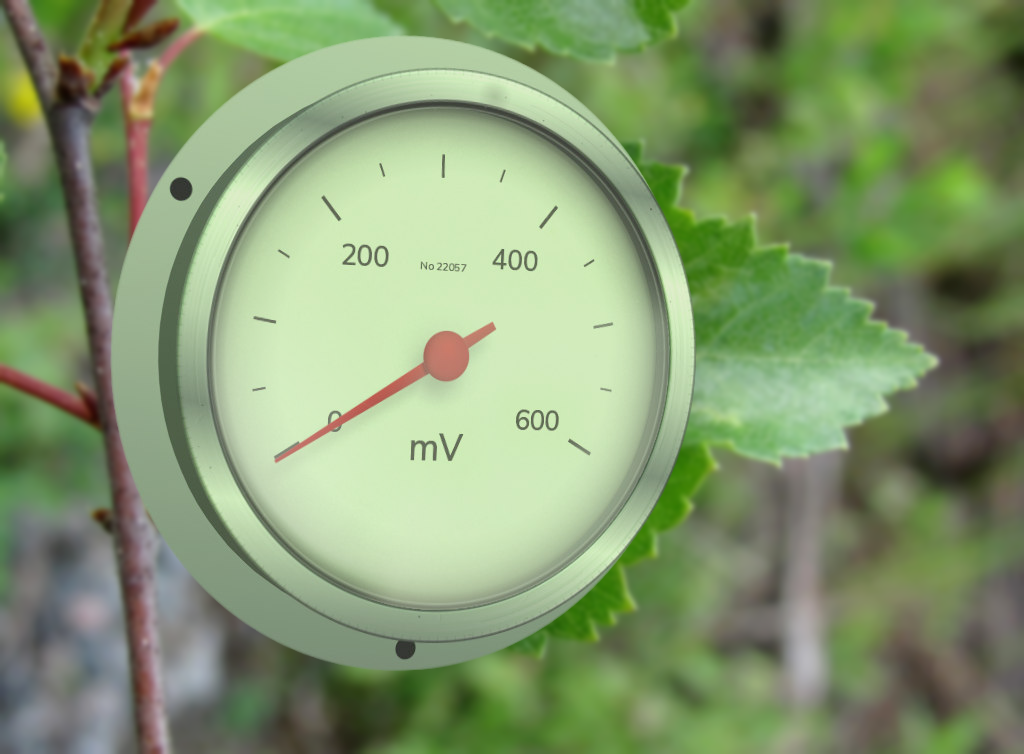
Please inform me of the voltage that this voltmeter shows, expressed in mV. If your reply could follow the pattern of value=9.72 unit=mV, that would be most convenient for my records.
value=0 unit=mV
